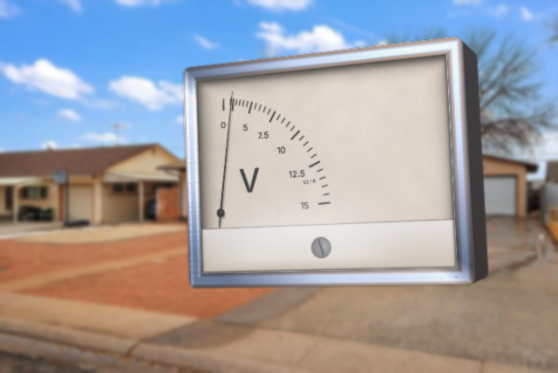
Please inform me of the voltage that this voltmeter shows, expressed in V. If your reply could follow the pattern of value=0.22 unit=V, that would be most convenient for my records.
value=2.5 unit=V
